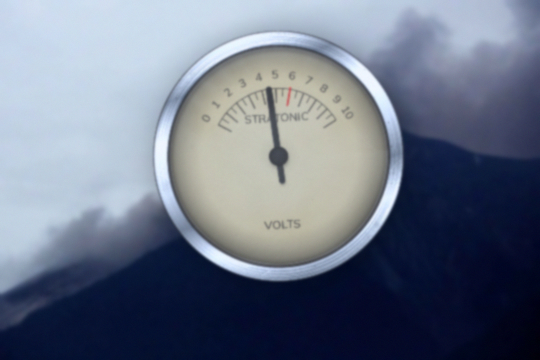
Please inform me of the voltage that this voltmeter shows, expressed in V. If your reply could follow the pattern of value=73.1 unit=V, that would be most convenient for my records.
value=4.5 unit=V
